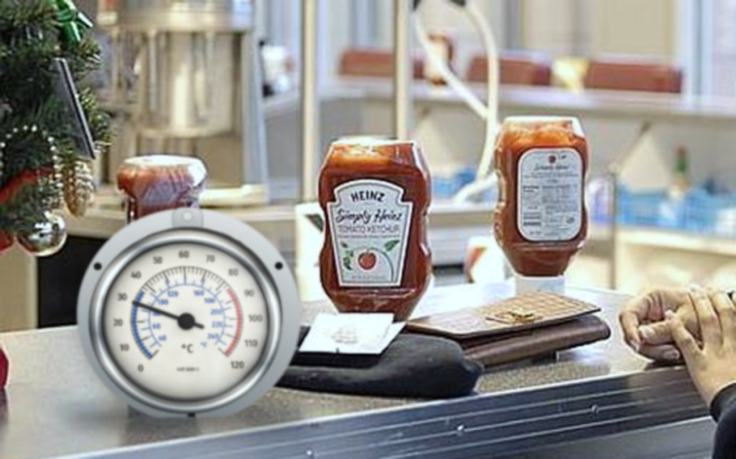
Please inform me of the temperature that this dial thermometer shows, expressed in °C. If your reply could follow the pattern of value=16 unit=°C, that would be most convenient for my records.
value=30 unit=°C
